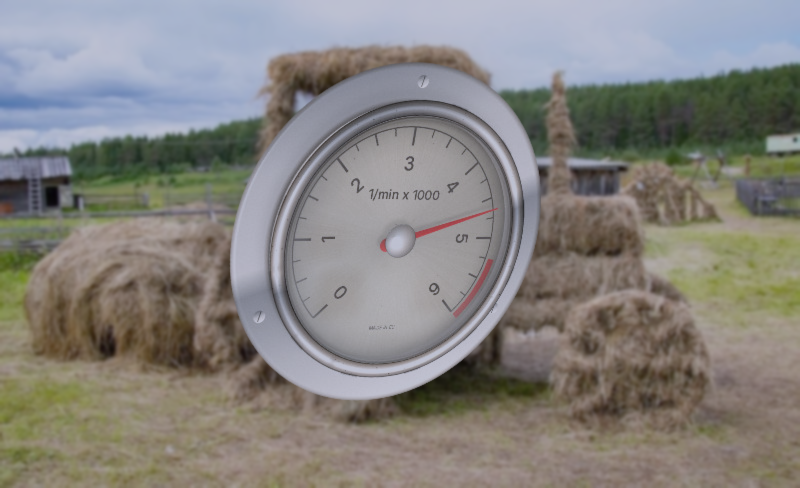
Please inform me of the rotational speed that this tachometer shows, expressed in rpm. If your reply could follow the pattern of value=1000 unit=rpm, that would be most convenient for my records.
value=4625 unit=rpm
